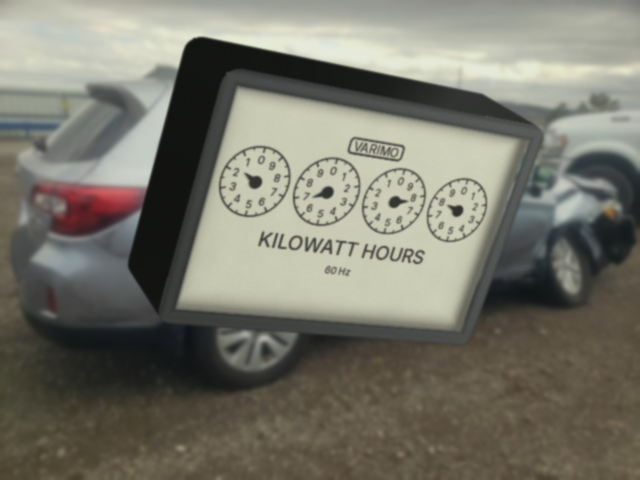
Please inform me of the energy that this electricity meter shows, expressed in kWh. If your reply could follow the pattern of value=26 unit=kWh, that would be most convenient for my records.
value=1678 unit=kWh
